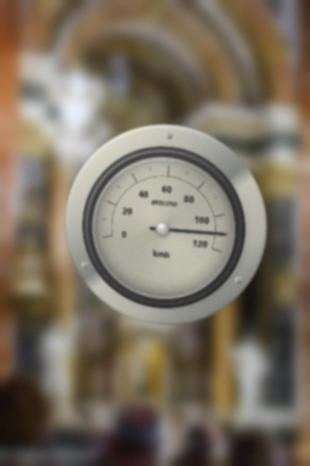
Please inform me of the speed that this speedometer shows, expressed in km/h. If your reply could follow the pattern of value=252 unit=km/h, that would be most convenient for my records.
value=110 unit=km/h
